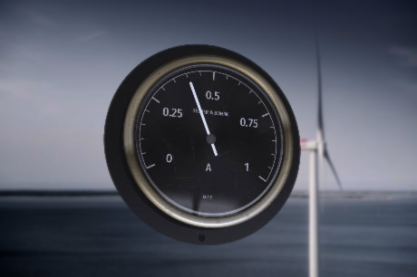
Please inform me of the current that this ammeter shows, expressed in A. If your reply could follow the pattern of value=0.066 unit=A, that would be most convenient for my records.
value=0.4 unit=A
